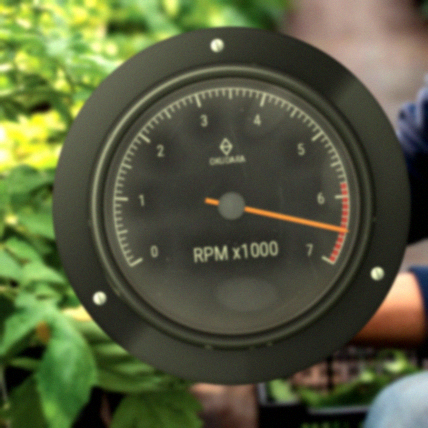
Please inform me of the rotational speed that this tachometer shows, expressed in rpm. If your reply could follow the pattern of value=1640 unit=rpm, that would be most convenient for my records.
value=6500 unit=rpm
